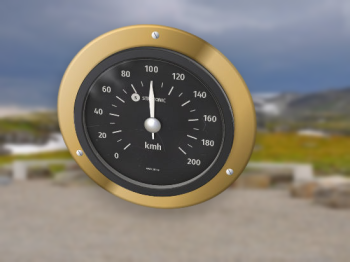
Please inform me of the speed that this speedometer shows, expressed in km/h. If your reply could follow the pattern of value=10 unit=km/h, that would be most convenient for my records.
value=100 unit=km/h
